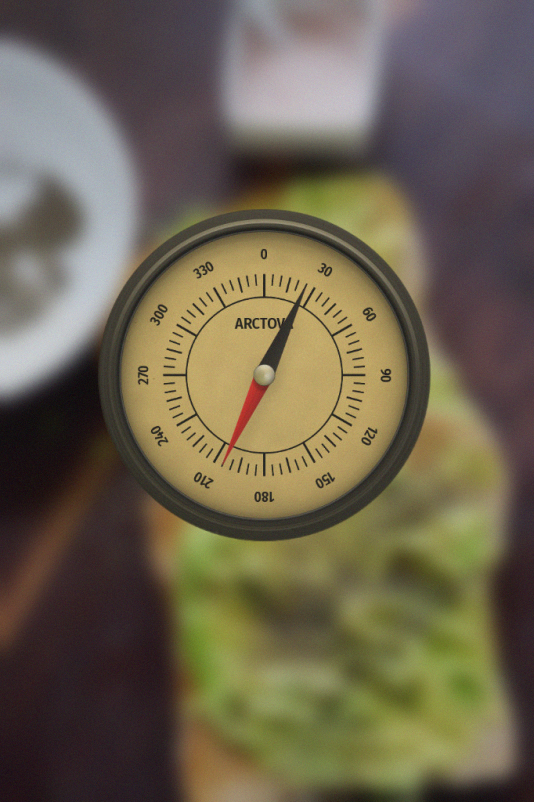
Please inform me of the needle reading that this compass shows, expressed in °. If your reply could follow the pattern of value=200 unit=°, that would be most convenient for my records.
value=205 unit=°
